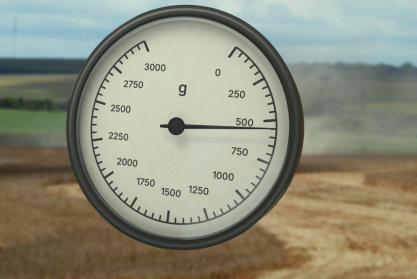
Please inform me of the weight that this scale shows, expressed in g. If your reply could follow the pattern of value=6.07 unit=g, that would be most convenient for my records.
value=550 unit=g
